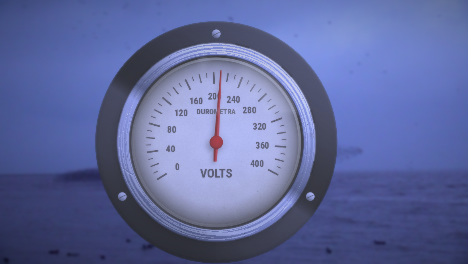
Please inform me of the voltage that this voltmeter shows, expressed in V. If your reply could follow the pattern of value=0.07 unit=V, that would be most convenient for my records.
value=210 unit=V
